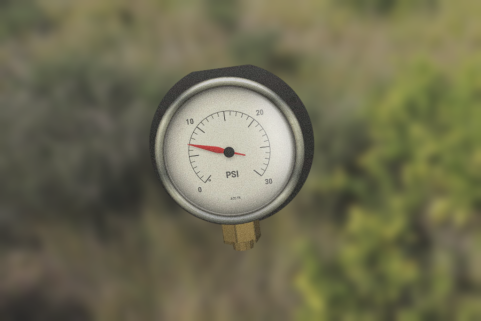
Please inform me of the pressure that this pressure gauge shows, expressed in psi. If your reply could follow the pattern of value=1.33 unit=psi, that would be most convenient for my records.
value=7 unit=psi
